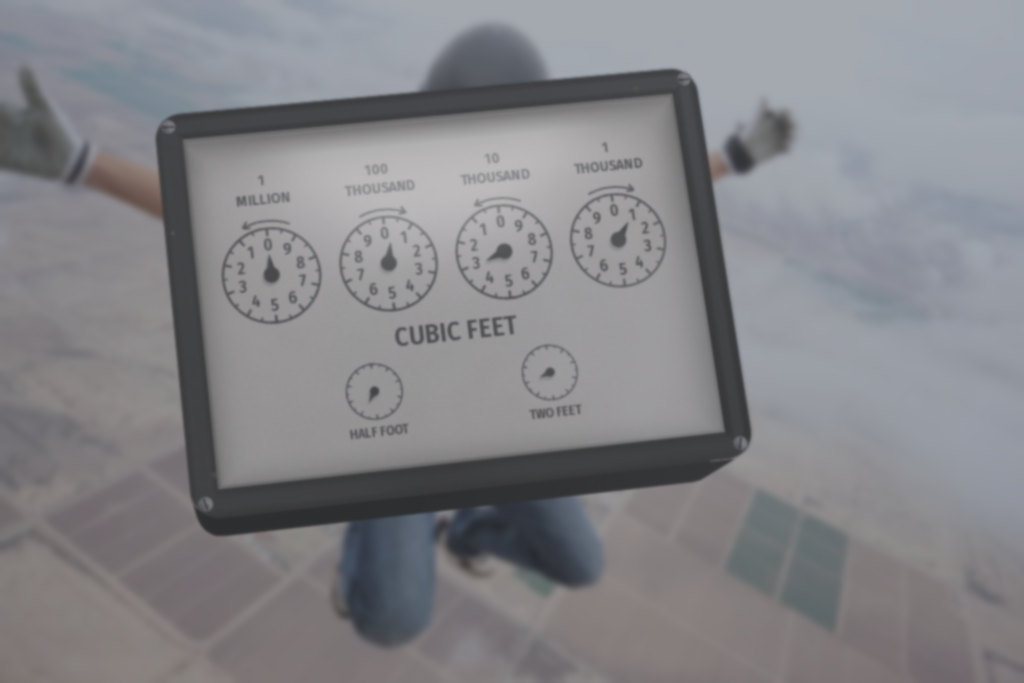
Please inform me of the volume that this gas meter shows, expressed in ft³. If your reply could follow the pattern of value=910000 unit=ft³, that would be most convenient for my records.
value=3100 unit=ft³
